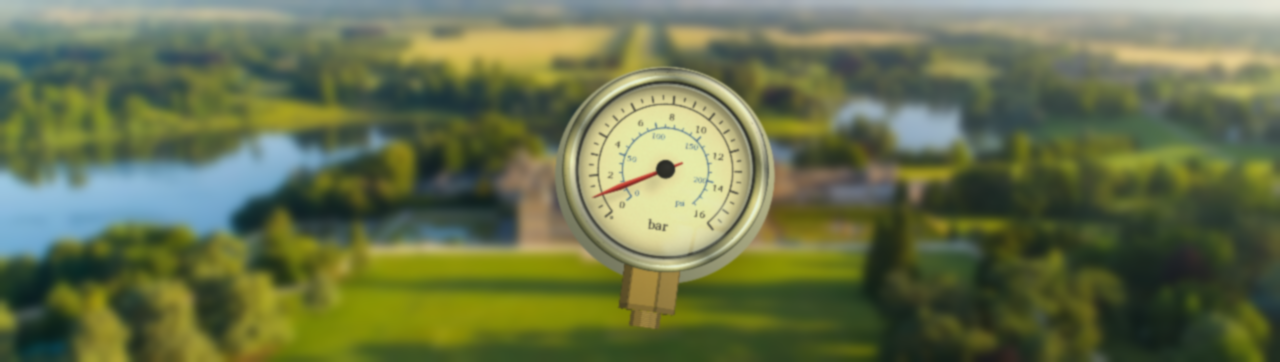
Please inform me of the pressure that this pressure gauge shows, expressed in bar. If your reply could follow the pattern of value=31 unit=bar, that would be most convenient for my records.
value=1 unit=bar
